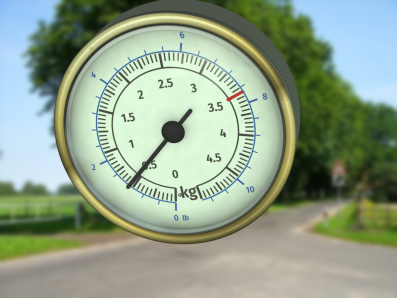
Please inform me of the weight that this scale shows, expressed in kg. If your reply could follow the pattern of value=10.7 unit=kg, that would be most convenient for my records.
value=0.55 unit=kg
